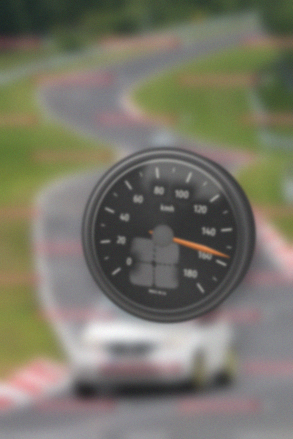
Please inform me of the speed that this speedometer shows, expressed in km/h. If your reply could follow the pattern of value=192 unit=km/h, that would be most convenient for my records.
value=155 unit=km/h
